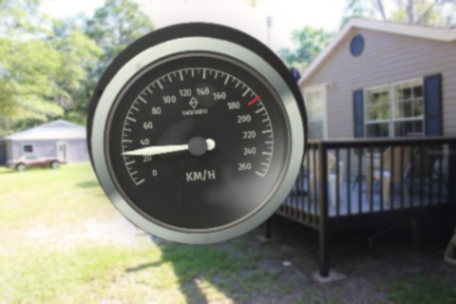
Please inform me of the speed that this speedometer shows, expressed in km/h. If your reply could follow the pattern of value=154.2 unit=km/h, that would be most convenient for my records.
value=30 unit=km/h
